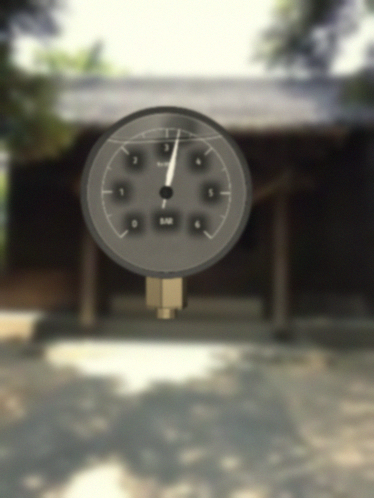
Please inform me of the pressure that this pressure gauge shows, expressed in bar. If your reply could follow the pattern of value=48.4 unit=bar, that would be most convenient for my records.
value=3.25 unit=bar
